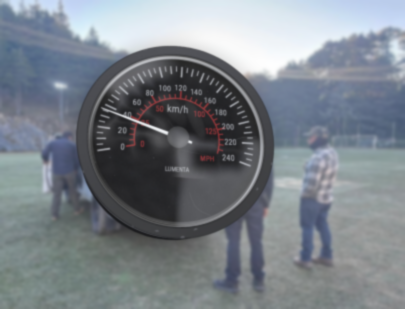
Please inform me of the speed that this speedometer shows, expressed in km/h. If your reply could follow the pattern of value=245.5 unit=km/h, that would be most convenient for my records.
value=35 unit=km/h
